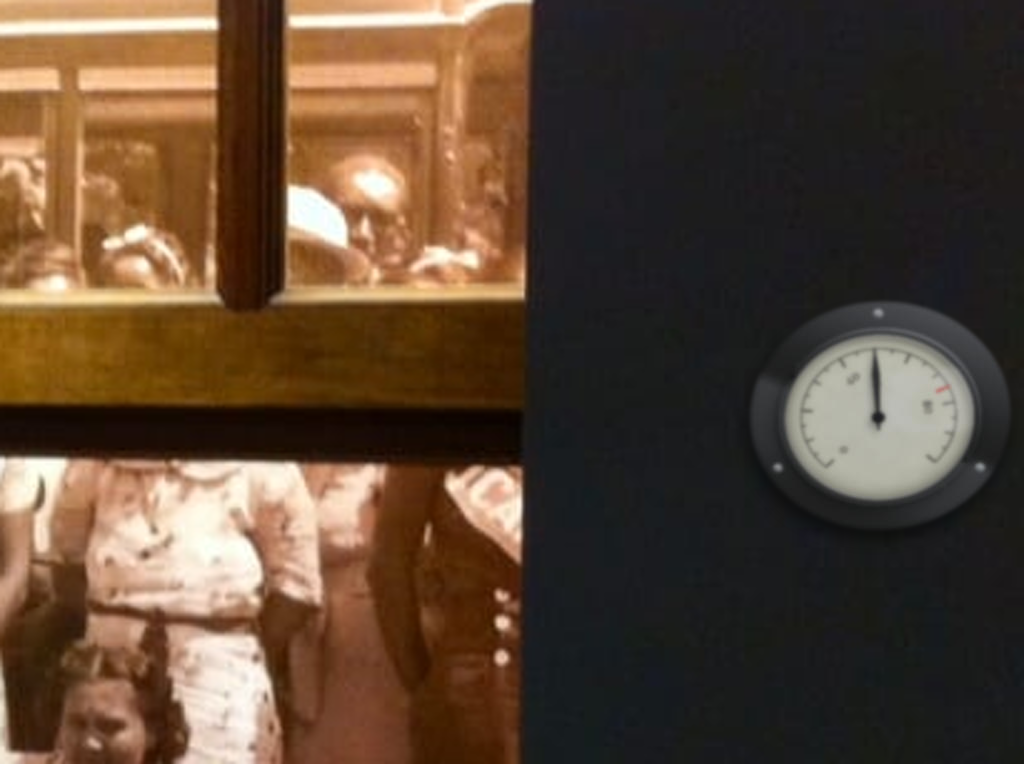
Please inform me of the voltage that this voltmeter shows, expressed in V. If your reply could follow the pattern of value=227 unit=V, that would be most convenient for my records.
value=50 unit=V
